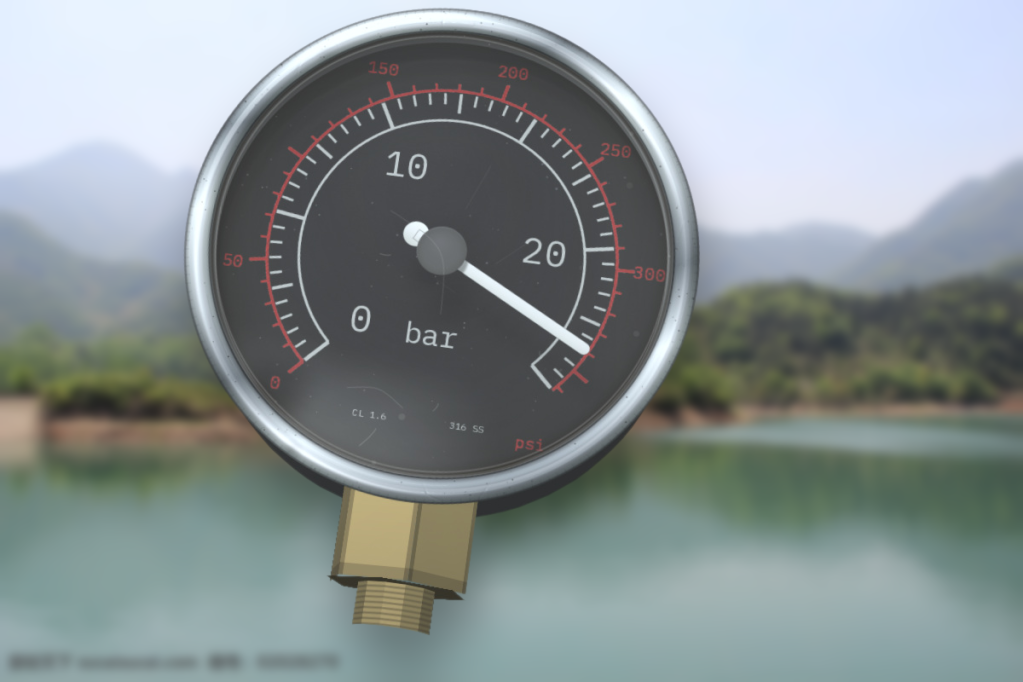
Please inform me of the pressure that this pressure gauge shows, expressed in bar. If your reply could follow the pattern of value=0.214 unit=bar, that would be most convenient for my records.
value=23.5 unit=bar
